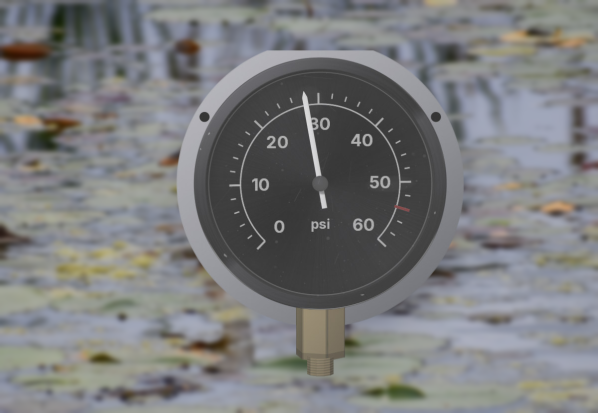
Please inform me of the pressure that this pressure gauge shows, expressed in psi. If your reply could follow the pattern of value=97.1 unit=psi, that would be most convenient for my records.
value=28 unit=psi
